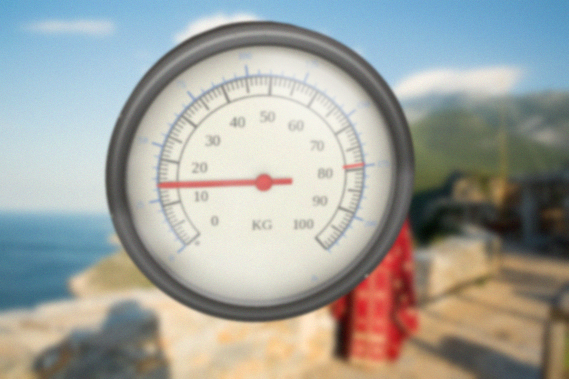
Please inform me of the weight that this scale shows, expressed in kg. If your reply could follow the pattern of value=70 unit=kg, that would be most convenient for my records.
value=15 unit=kg
